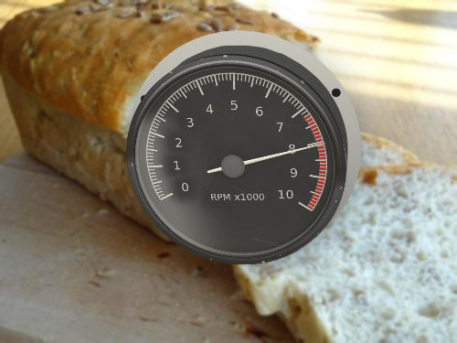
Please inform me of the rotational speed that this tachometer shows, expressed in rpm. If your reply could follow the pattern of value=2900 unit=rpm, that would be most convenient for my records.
value=8000 unit=rpm
